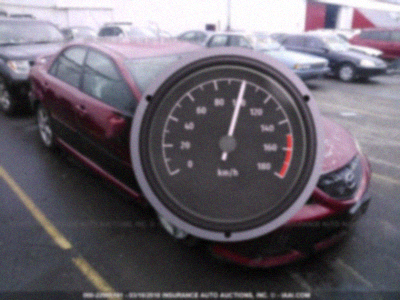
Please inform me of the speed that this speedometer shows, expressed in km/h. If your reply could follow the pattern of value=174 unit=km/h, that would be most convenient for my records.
value=100 unit=km/h
